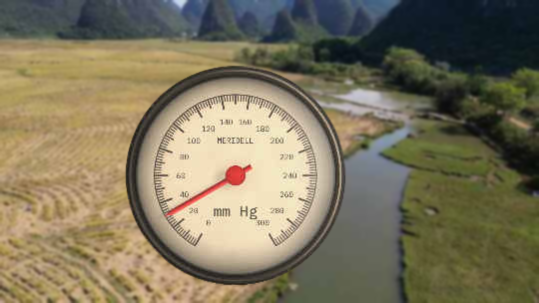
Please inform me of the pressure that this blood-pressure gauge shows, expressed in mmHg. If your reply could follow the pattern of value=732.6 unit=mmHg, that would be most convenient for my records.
value=30 unit=mmHg
